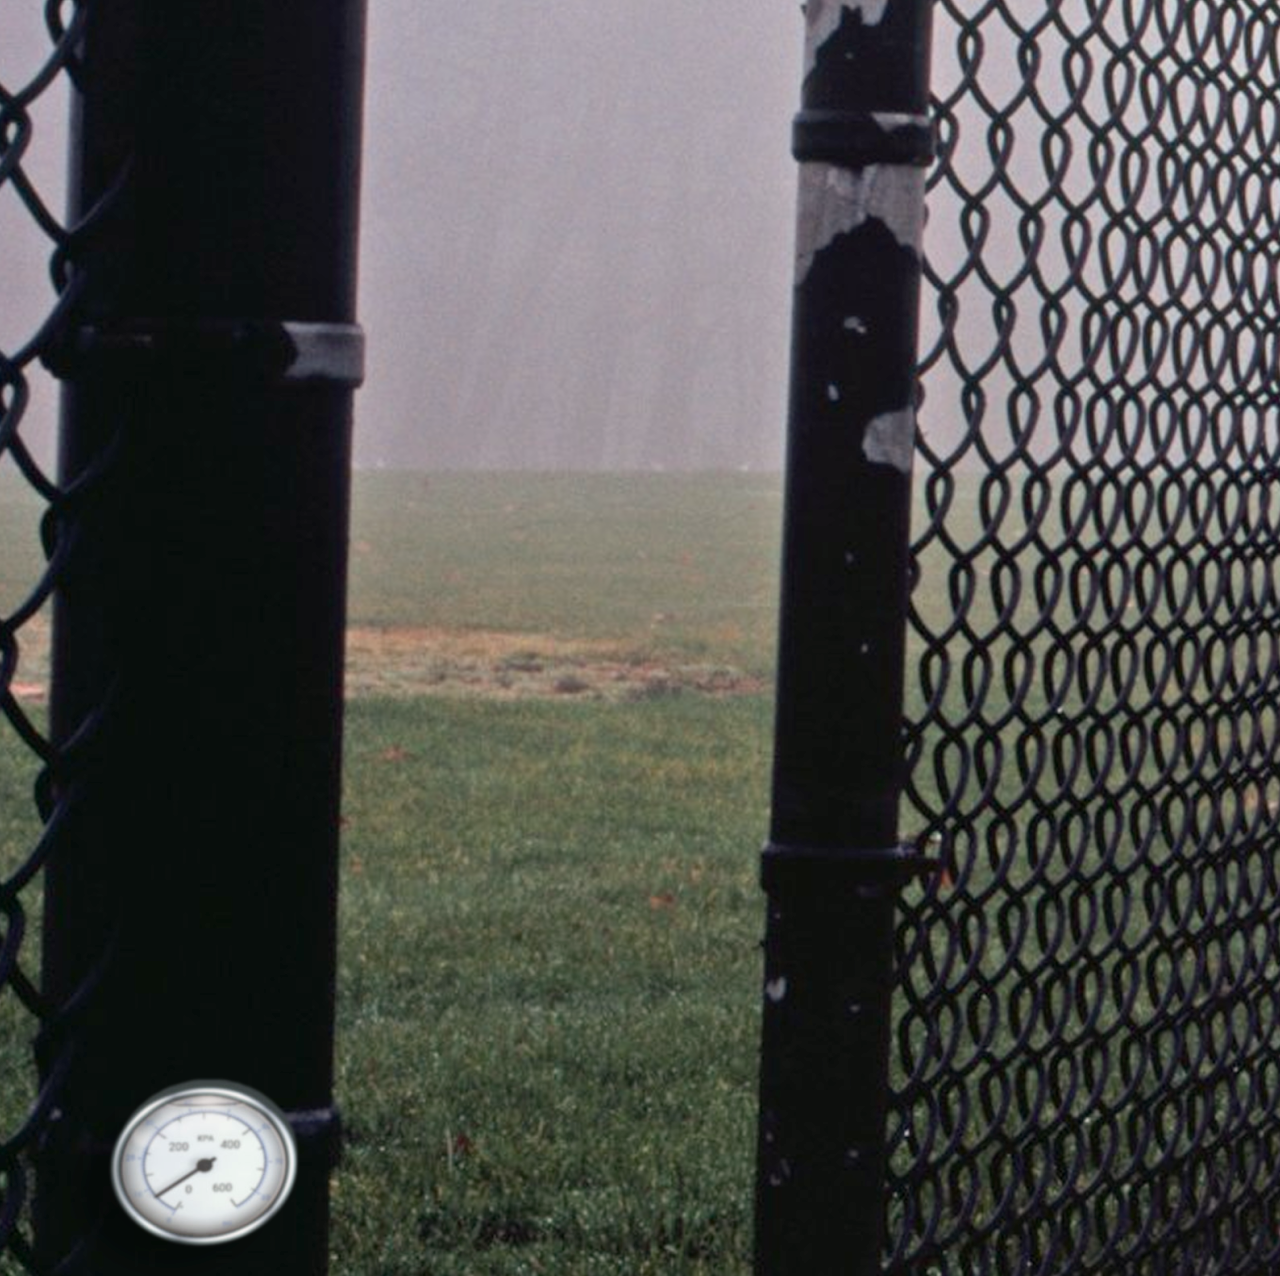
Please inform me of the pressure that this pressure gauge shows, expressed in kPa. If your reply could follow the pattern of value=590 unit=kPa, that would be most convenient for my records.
value=50 unit=kPa
